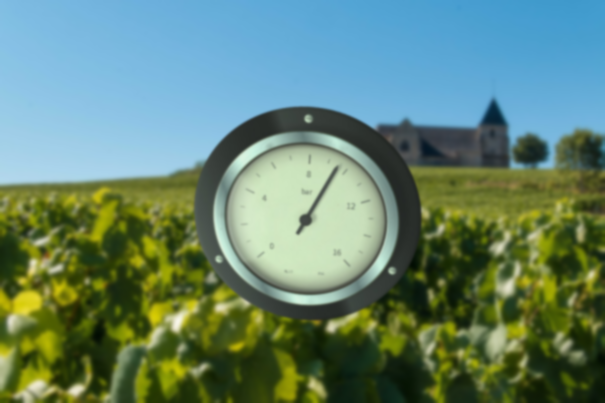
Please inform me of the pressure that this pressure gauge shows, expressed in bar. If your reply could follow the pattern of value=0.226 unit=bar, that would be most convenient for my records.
value=9.5 unit=bar
